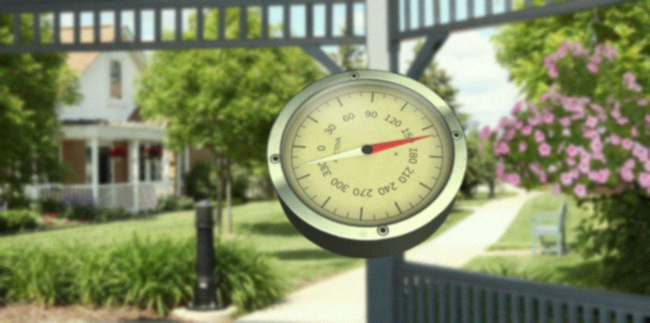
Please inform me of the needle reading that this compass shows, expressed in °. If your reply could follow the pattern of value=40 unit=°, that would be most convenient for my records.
value=160 unit=°
